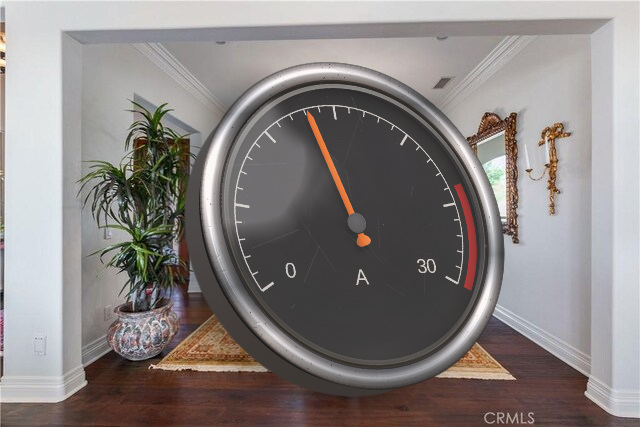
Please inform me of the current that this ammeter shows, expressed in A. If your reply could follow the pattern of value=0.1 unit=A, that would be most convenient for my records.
value=13 unit=A
